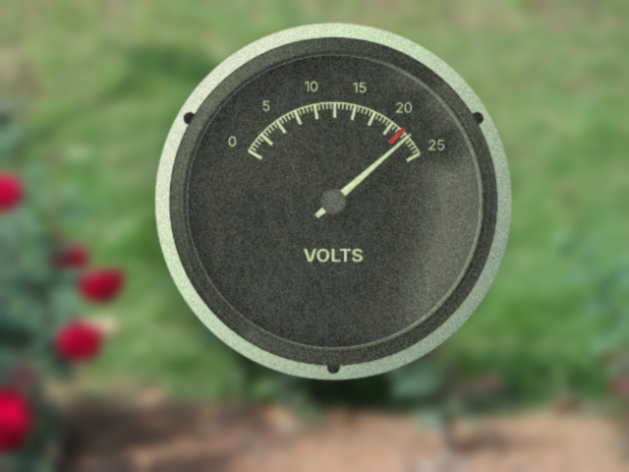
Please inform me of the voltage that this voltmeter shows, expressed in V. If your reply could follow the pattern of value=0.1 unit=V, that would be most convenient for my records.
value=22.5 unit=V
